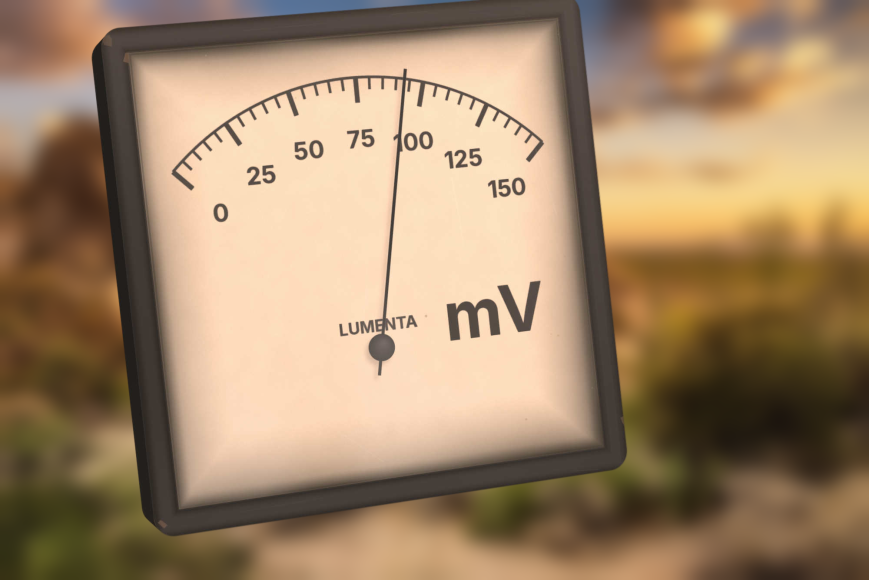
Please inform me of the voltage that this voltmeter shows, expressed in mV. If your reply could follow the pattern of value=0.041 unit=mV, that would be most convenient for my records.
value=92.5 unit=mV
